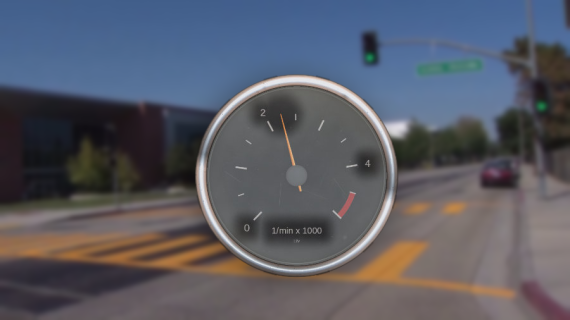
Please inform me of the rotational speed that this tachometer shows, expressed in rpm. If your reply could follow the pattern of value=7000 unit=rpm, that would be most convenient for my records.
value=2250 unit=rpm
